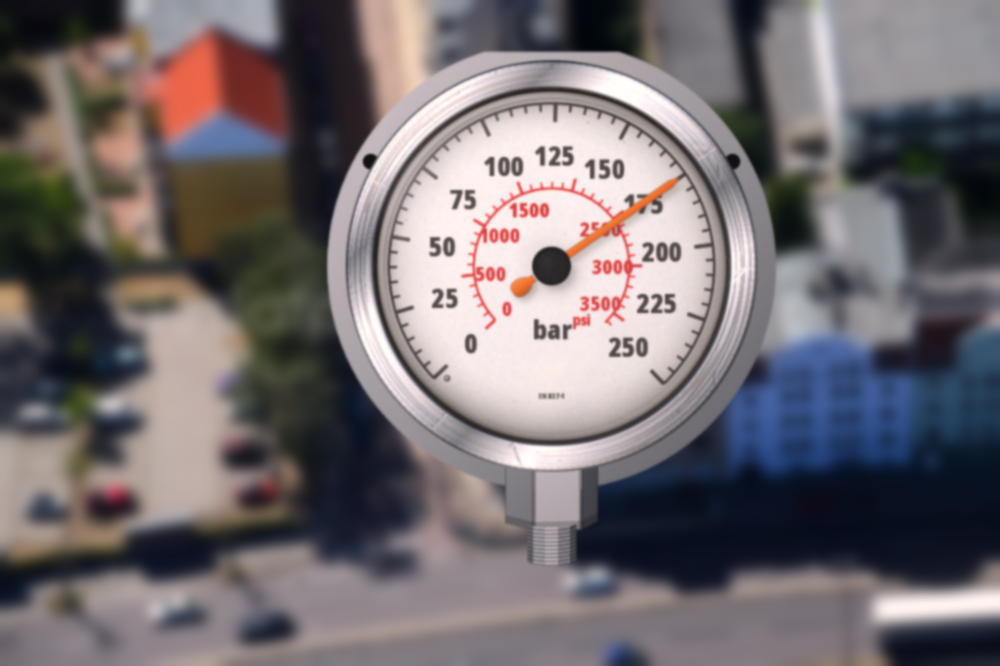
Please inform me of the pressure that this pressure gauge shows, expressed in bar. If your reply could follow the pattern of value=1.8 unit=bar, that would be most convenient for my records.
value=175 unit=bar
